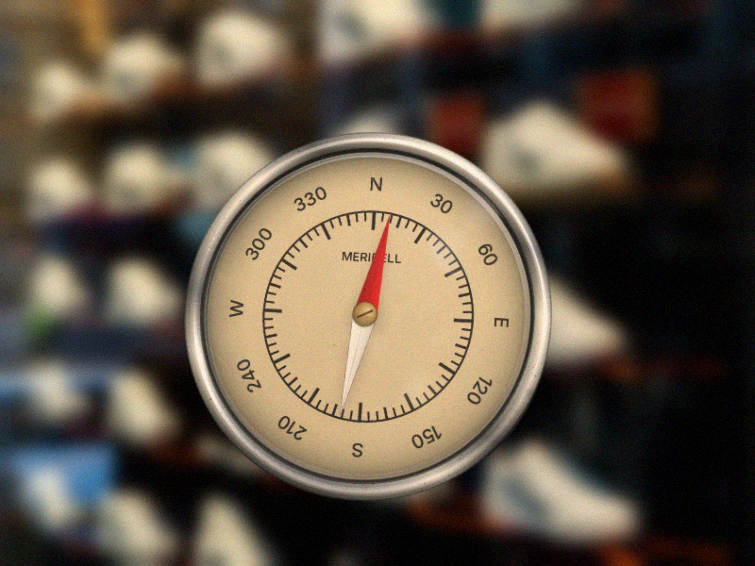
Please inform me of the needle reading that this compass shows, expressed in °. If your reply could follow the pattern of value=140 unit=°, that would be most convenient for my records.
value=10 unit=°
